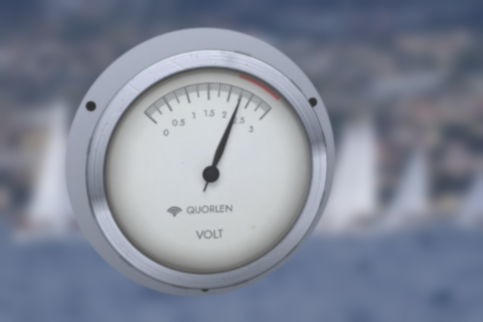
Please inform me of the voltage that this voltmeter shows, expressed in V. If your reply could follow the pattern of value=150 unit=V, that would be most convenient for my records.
value=2.25 unit=V
